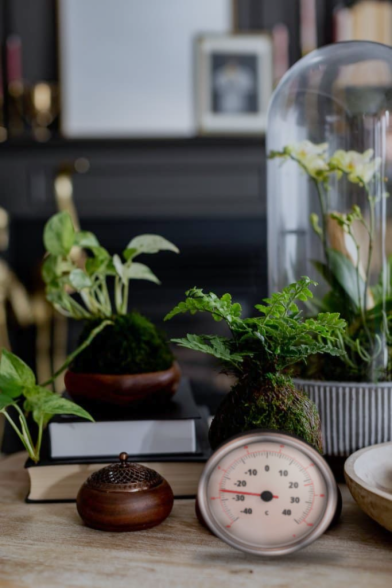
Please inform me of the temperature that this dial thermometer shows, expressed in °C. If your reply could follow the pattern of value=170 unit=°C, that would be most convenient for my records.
value=-25 unit=°C
